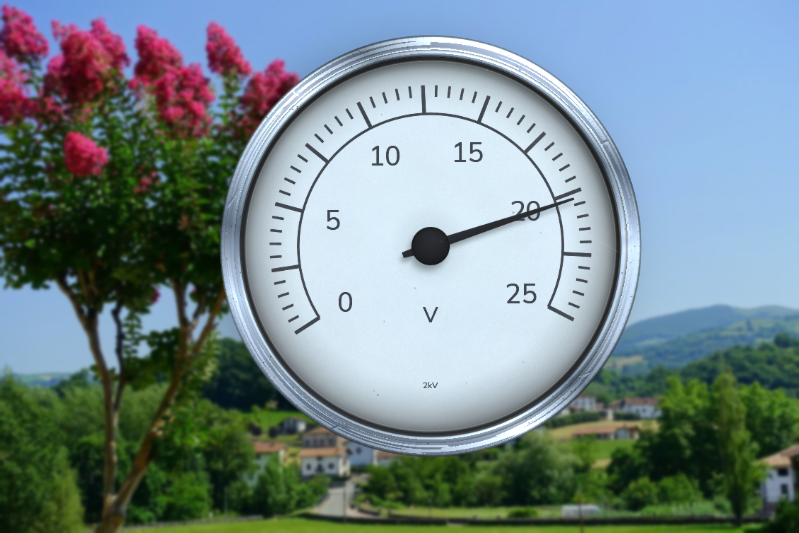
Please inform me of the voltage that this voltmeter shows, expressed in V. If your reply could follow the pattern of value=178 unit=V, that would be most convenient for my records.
value=20.25 unit=V
